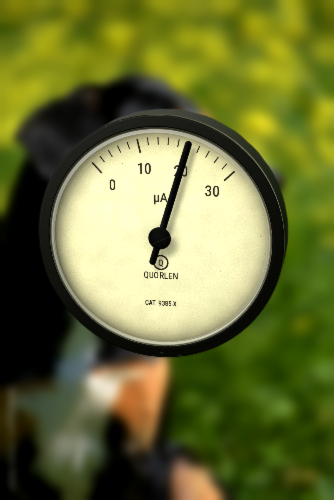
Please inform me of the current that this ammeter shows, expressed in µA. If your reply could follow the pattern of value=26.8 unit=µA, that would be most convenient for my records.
value=20 unit=µA
